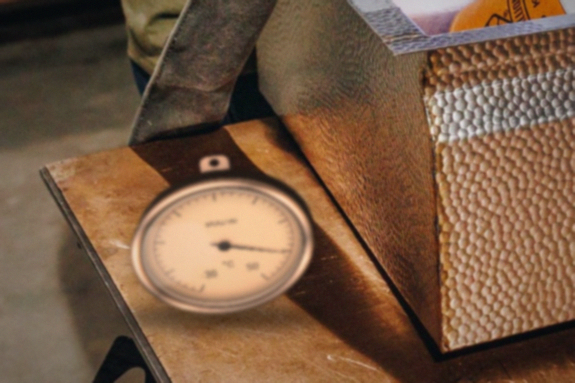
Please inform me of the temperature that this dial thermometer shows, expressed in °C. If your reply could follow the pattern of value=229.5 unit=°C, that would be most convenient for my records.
value=40 unit=°C
